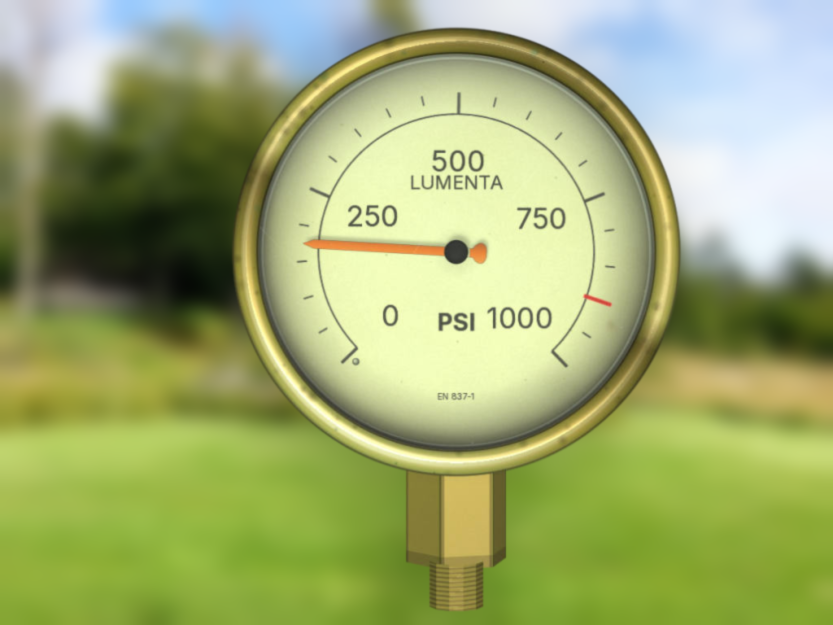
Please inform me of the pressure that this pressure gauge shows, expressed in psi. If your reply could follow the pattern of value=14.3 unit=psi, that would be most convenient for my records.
value=175 unit=psi
